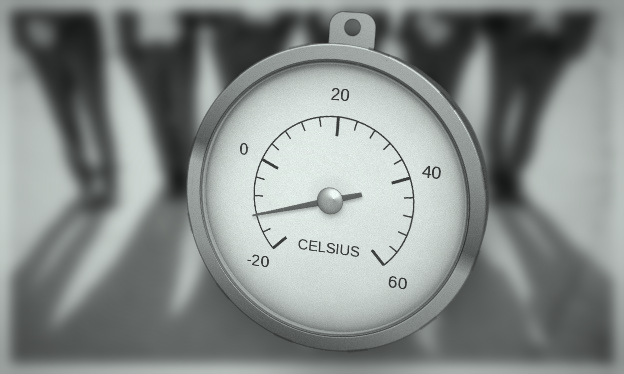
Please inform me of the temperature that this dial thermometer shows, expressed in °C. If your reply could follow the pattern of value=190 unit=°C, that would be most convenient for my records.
value=-12 unit=°C
